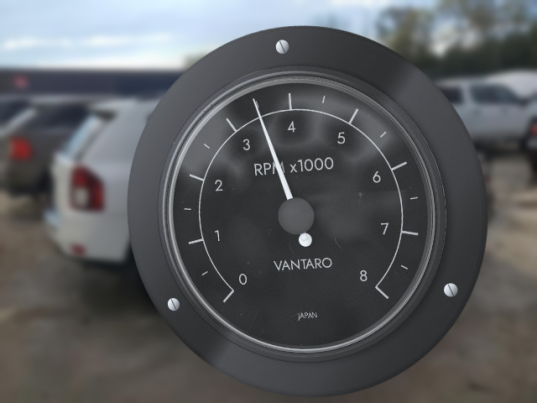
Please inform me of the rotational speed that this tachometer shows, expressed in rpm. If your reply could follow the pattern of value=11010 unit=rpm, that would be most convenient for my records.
value=3500 unit=rpm
